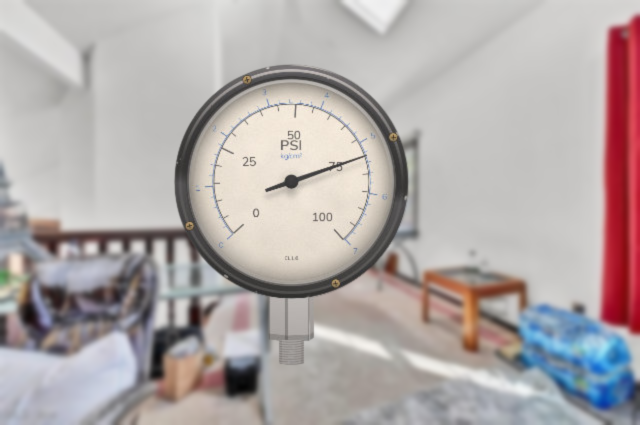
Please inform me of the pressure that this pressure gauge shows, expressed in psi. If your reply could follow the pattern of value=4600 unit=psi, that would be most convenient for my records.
value=75 unit=psi
